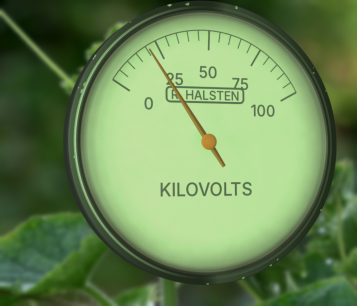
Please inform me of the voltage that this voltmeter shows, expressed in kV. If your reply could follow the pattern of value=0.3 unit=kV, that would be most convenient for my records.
value=20 unit=kV
